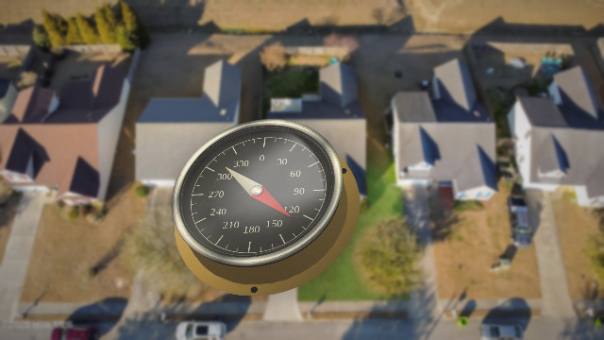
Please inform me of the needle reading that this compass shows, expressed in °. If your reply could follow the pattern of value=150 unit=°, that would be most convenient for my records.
value=130 unit=°
